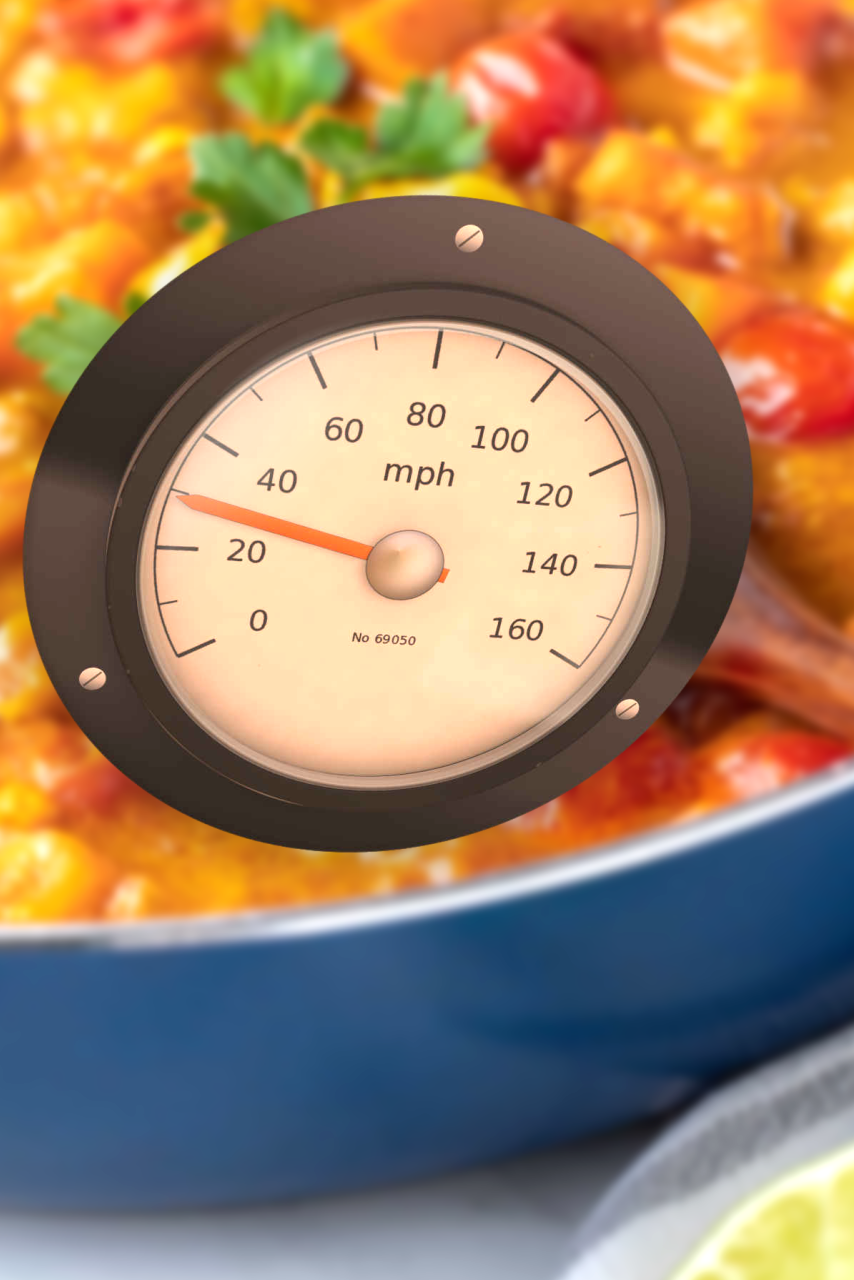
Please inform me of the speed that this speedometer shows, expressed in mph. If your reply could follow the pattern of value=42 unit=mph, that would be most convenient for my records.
value=30 unit=mph
